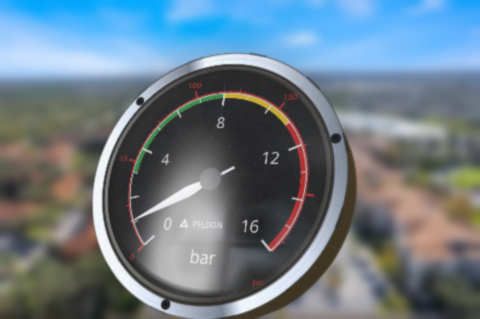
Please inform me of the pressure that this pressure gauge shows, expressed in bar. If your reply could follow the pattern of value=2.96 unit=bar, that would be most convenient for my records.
value=1 unit=bar
